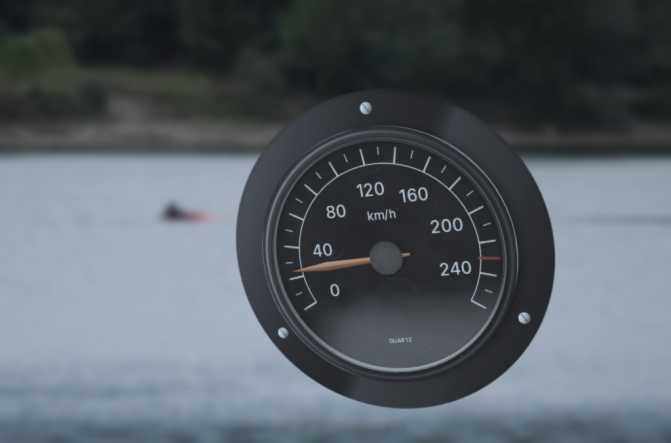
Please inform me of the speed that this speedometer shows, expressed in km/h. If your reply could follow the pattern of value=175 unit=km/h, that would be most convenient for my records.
value=25 unit=km/h
